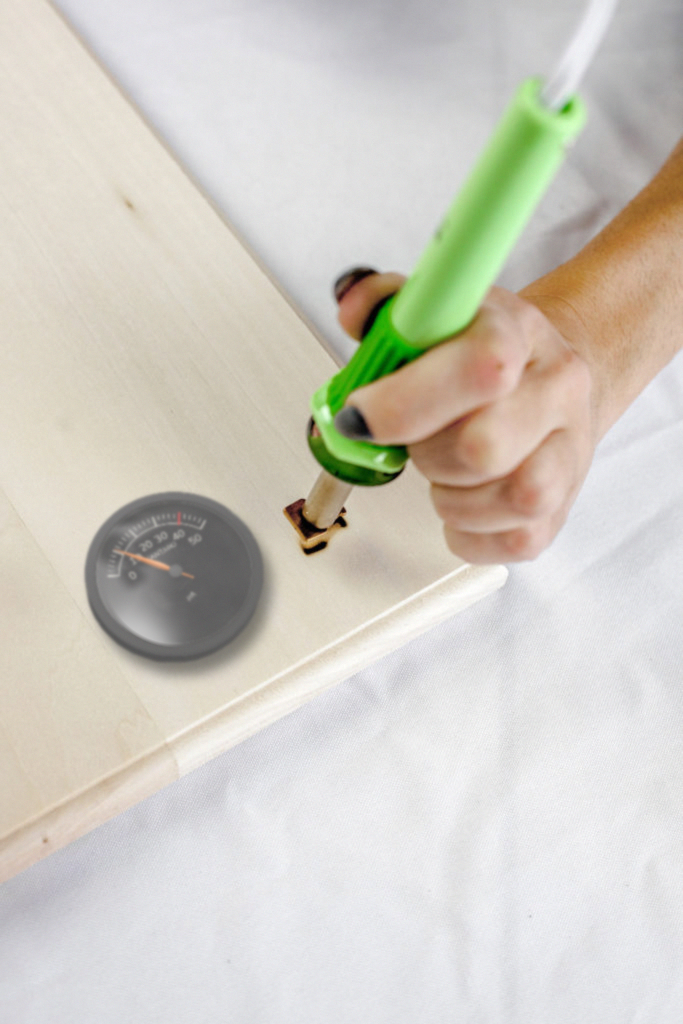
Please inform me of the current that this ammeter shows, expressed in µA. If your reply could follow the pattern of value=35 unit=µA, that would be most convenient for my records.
value=10 unit=µA
